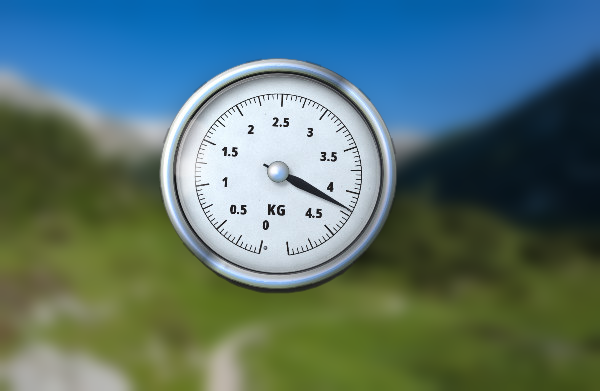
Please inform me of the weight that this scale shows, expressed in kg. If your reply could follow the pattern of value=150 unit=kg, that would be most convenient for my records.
value=4.2 unit=kg
